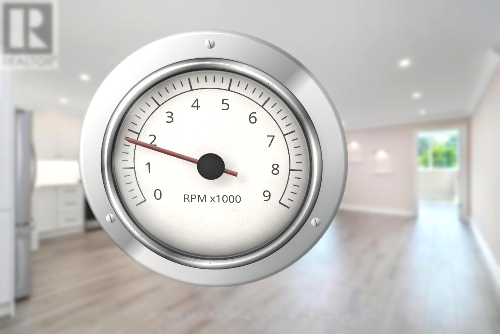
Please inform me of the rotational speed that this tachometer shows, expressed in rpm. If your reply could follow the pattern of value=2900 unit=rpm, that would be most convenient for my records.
value=1800 unit=rpm
